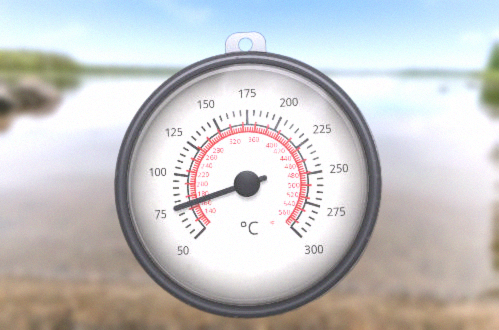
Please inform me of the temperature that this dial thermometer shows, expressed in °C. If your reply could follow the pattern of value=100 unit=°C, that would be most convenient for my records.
value=75 unit=°C
